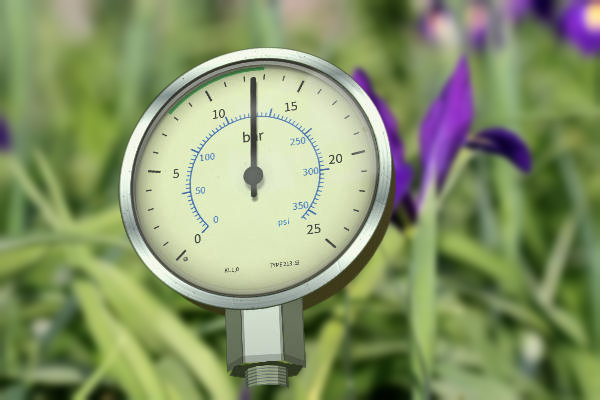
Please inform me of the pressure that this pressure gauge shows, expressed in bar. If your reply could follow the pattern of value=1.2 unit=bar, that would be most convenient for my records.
value=12.5 unit=bar
